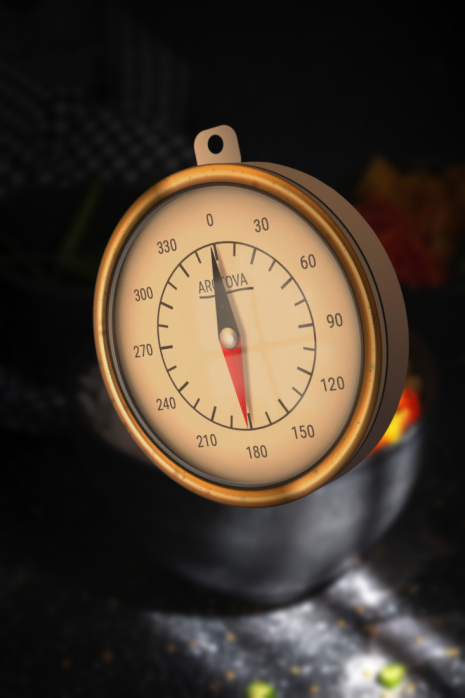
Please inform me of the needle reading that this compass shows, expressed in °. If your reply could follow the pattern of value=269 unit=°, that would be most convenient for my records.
value=180 unit=°
